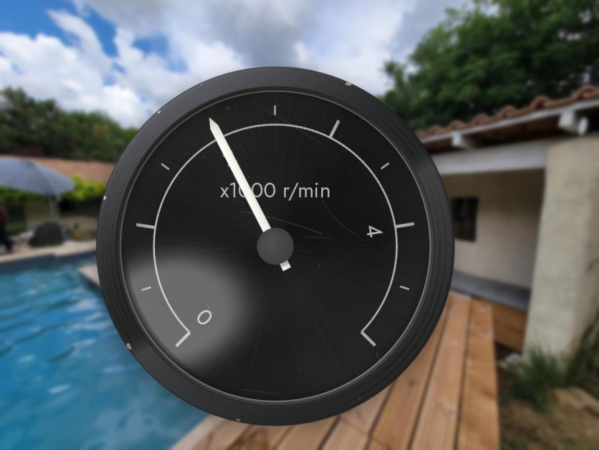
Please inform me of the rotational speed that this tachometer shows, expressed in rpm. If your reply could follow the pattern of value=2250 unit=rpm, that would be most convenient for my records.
value=2000 unit=rpm
